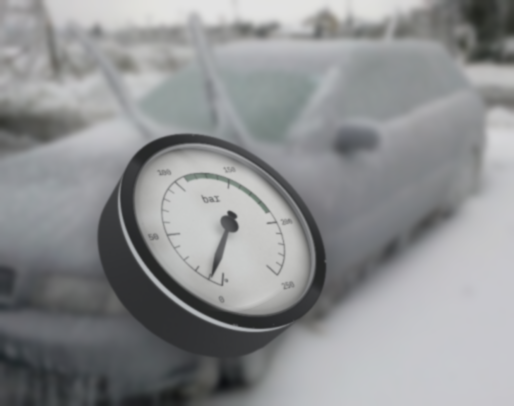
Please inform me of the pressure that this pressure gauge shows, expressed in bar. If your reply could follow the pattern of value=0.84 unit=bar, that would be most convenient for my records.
value=10 unit=bar
